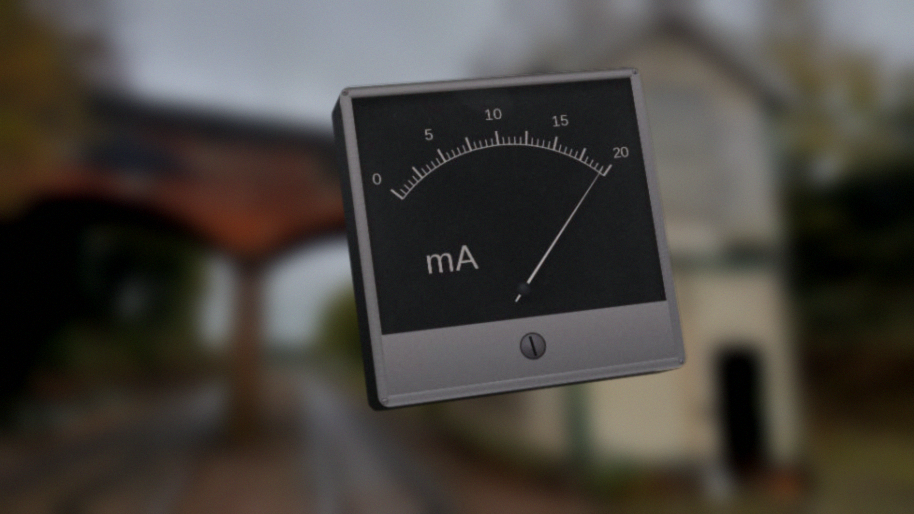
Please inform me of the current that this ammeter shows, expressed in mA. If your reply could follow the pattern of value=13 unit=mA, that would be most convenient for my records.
value=19.5 unit=mA
